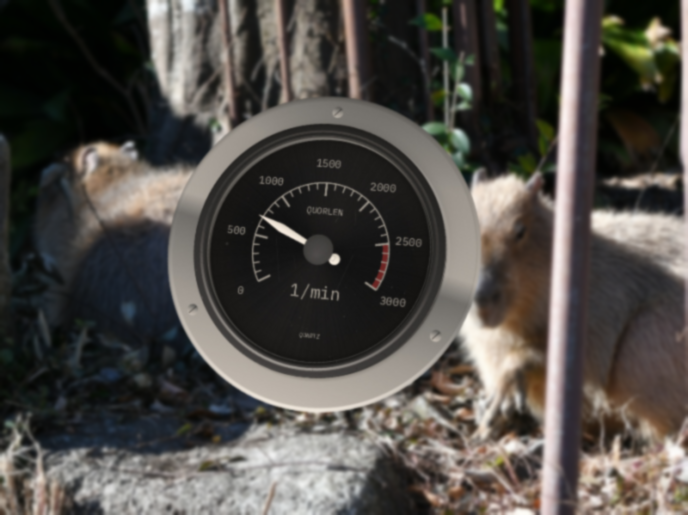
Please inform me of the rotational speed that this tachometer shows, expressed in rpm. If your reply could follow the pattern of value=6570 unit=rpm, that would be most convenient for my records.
value=700 unit=rpm
